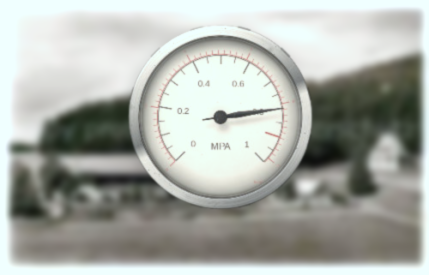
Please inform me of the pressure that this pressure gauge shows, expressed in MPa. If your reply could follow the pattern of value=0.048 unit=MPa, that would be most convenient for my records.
value=0.8 unit=MPa
